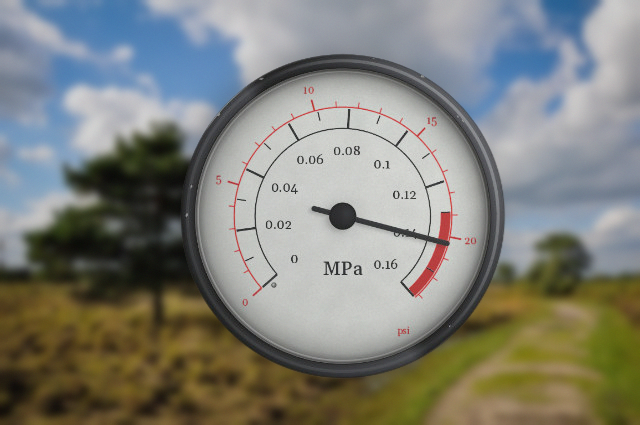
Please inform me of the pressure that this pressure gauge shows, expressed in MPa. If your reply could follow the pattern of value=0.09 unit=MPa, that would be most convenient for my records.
value=0.14 unit=MPa
